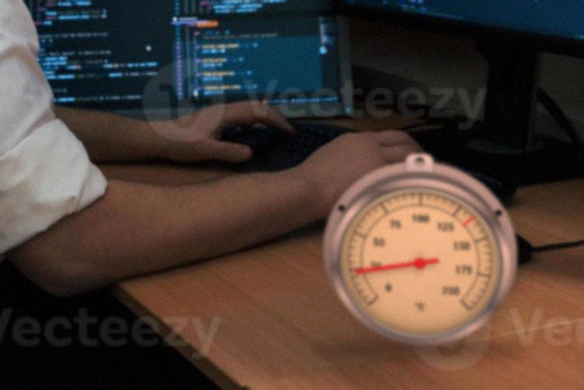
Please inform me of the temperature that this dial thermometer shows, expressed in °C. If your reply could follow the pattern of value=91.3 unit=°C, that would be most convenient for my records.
value=25 unit=°C
